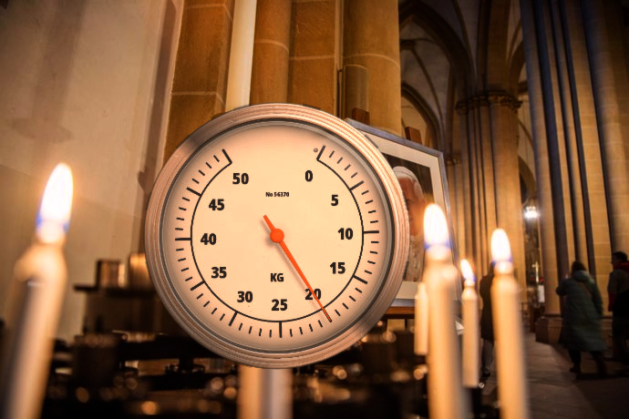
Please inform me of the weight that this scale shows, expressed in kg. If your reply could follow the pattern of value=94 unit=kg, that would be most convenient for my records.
value=20 unit=kg
